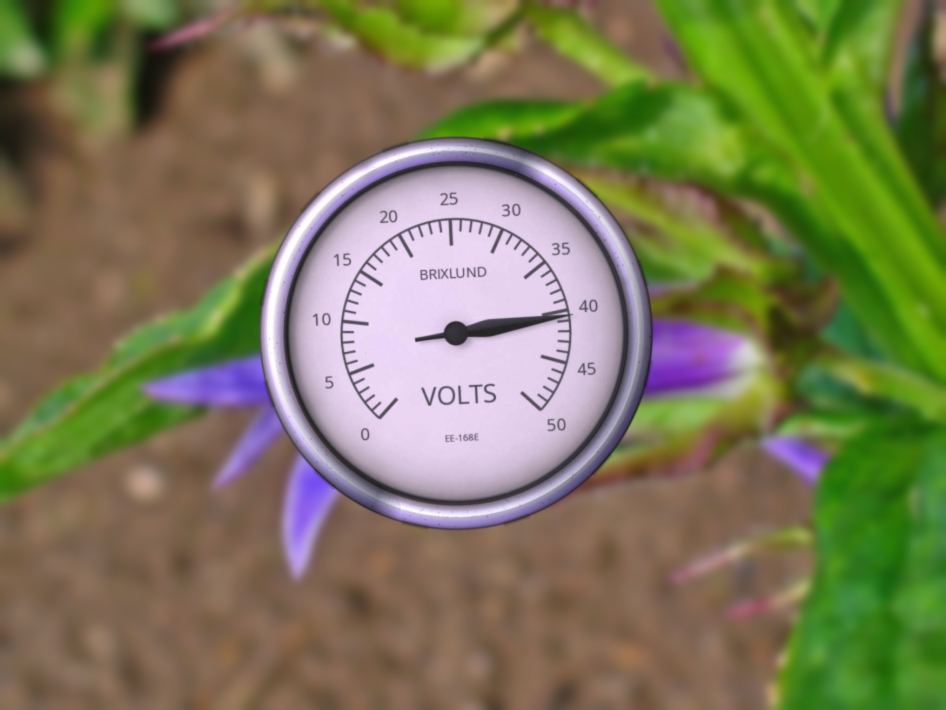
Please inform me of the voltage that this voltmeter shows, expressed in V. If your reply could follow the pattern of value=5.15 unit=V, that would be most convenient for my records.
value=40.5 unit=V
